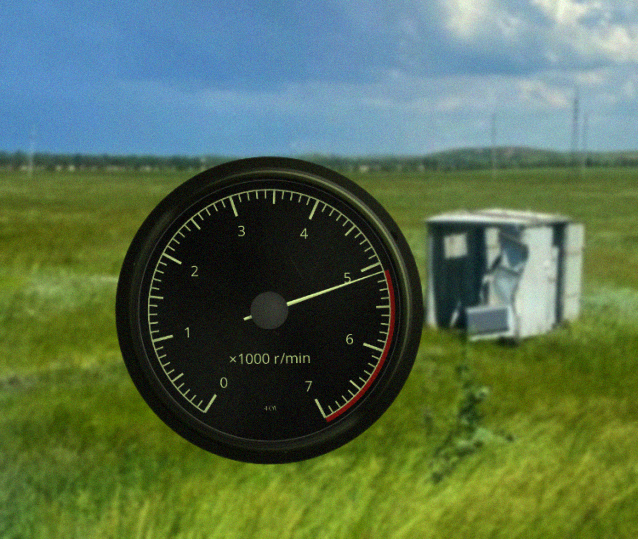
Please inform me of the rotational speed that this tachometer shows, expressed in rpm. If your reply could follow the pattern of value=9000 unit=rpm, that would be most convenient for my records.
value=5100 unit=rpm
